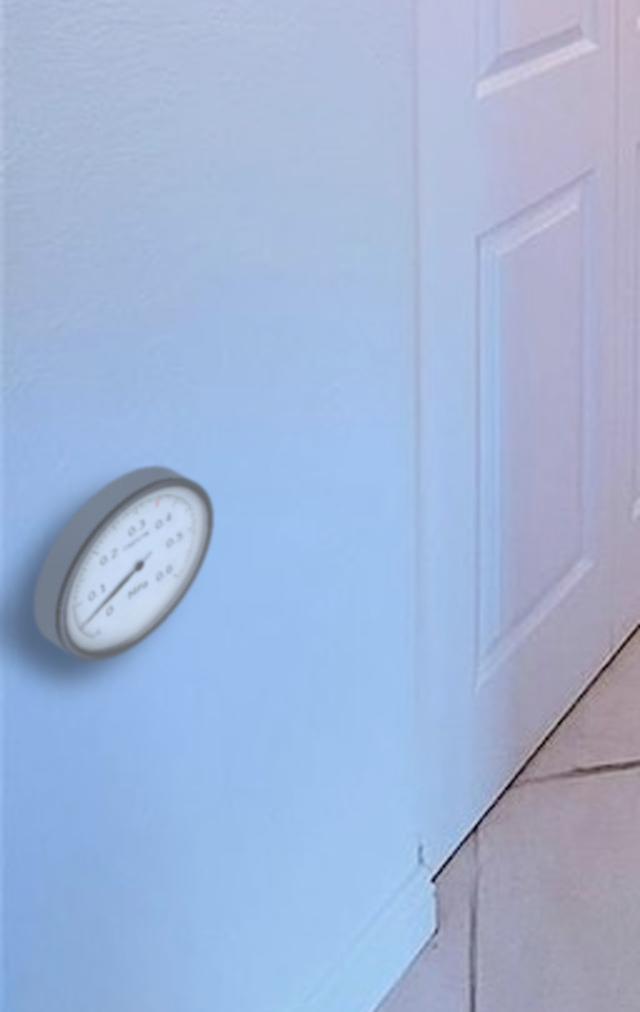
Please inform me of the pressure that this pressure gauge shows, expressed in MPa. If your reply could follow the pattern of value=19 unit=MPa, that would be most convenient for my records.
value=0.05 unit=MPa
